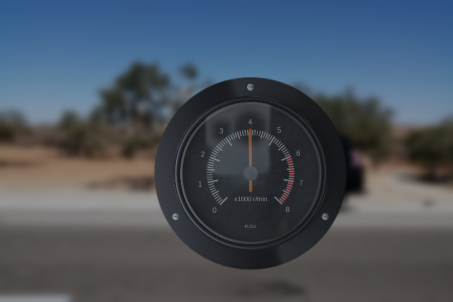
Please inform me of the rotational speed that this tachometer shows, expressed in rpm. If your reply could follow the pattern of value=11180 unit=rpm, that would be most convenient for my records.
value=4000 unit=rpm
